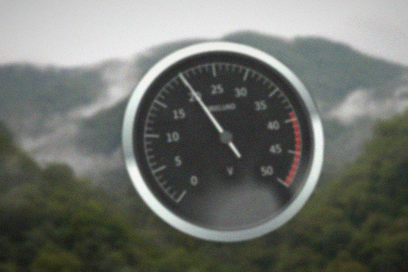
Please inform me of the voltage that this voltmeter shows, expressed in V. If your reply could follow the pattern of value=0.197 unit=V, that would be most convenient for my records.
value=20 unit=V
